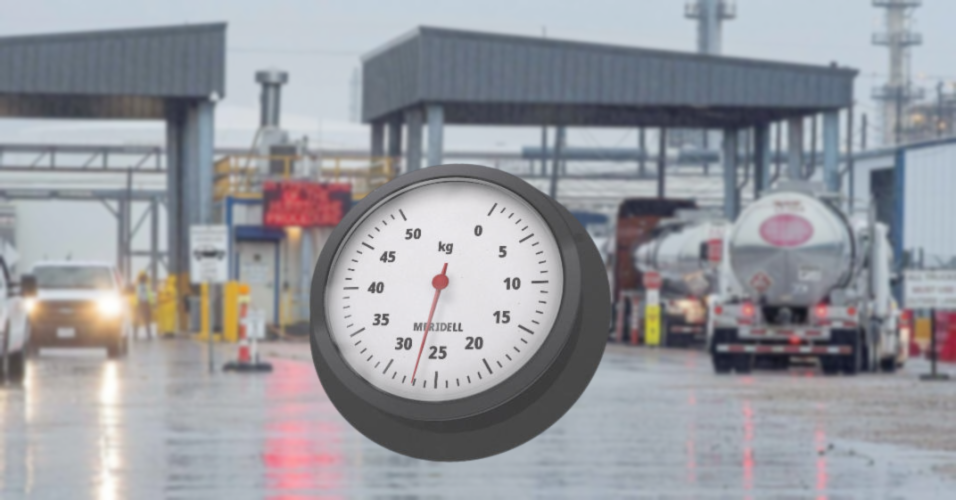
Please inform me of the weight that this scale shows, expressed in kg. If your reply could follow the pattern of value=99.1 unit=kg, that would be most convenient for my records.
value=27 unit=kg
